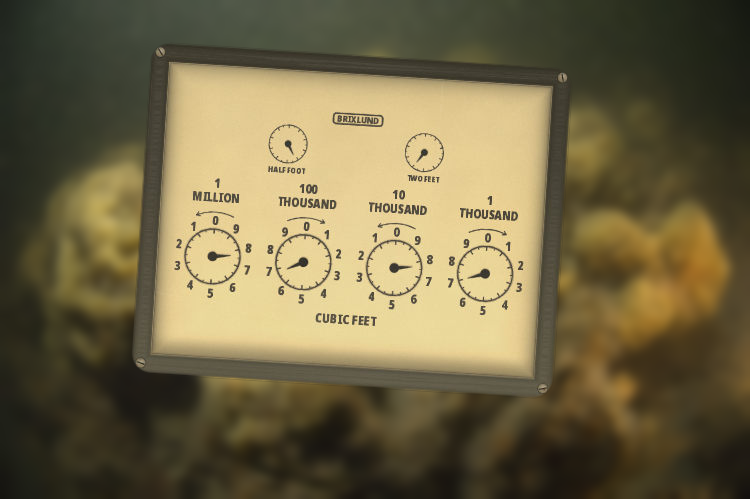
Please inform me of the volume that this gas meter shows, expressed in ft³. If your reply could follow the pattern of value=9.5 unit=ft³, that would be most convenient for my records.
value=767700 unit=ft³
